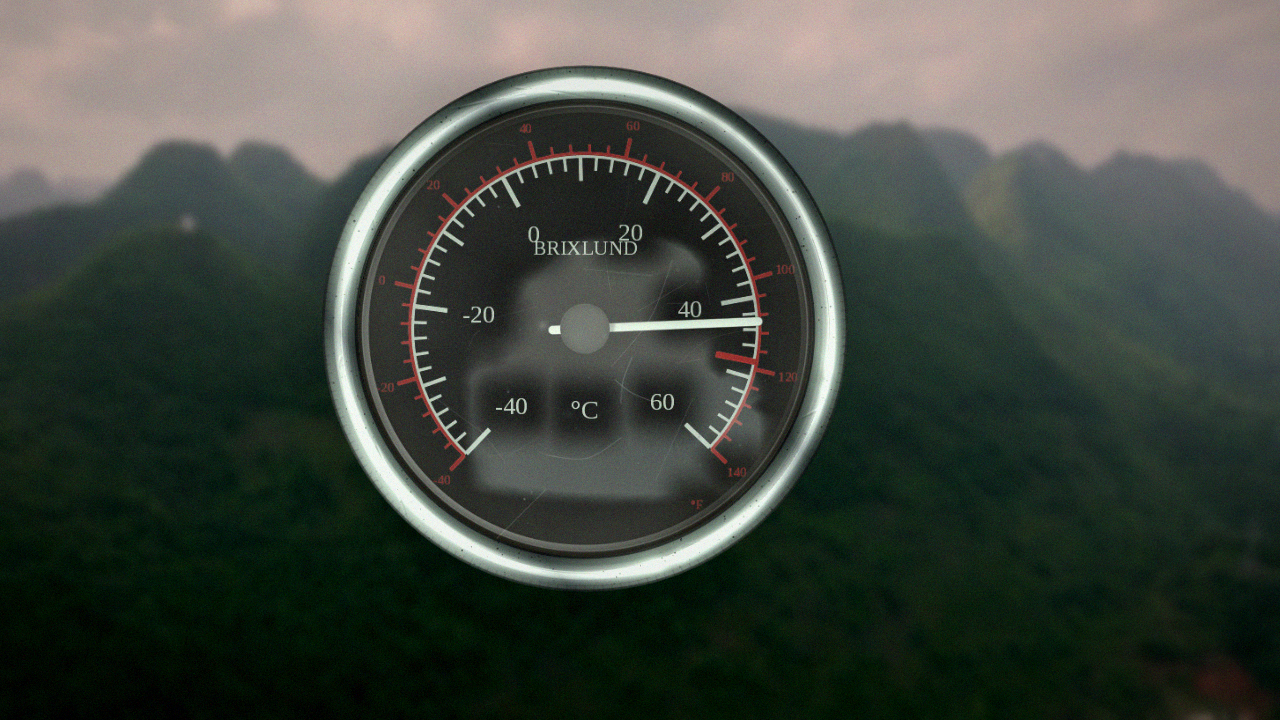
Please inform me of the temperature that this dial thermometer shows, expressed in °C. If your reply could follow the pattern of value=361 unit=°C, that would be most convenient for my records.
value=43 unit=°C
